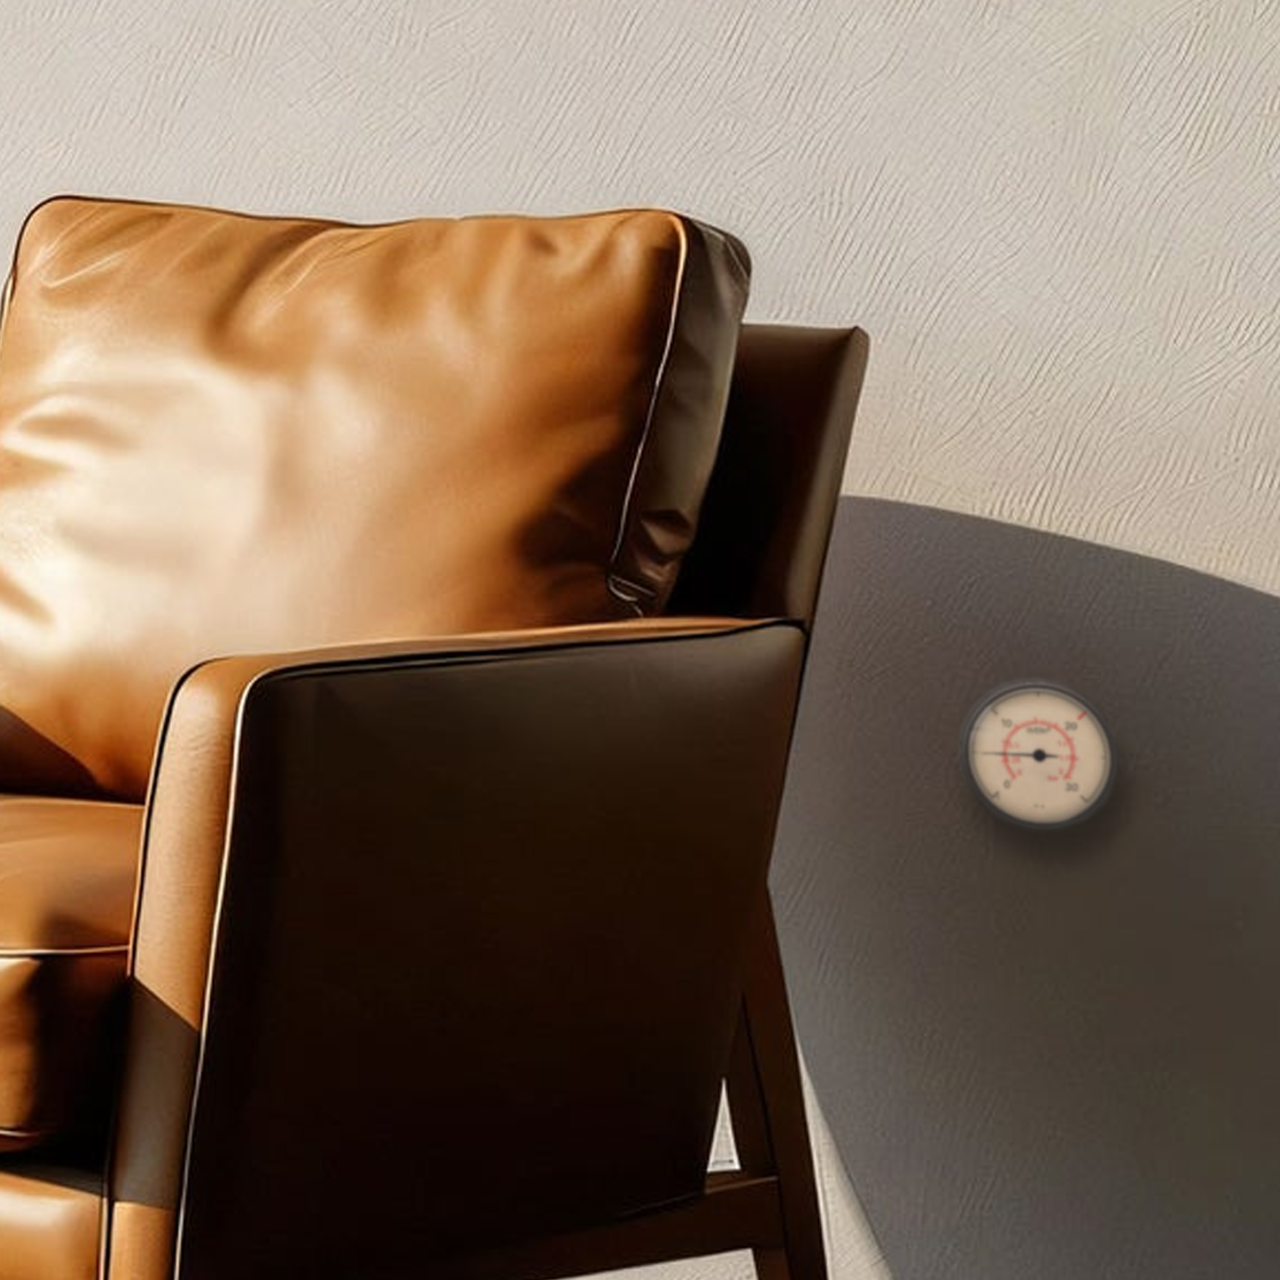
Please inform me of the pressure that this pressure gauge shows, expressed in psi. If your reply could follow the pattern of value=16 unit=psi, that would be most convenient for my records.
value=5 unit=psi
